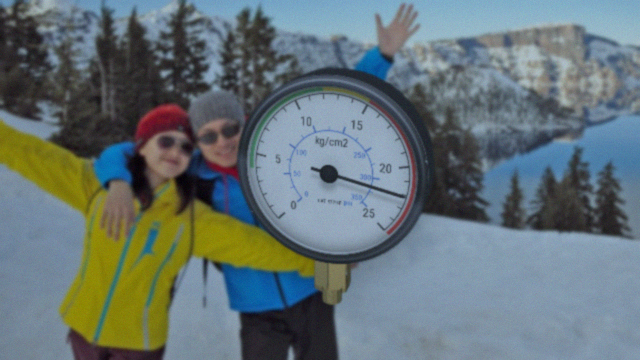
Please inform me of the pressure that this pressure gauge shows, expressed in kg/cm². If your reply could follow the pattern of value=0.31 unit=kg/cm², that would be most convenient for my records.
value=22 unit=kg/cm²
